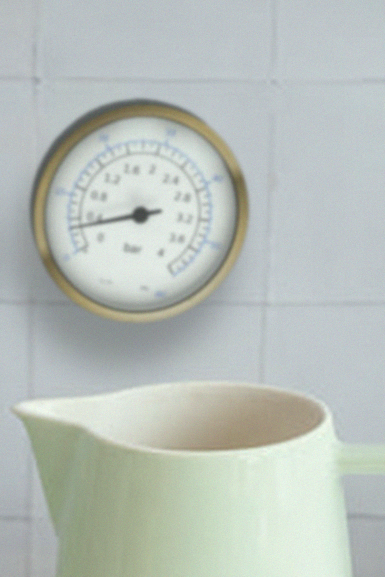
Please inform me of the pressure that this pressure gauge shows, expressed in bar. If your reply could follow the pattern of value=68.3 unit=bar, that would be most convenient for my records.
value=0.3 unit=bar
